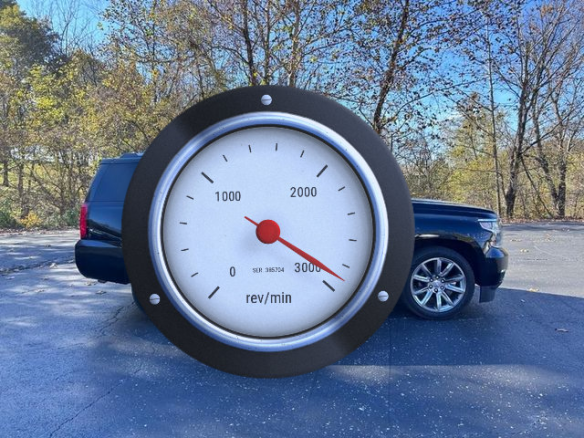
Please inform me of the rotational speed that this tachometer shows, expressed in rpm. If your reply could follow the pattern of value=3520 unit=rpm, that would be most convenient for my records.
value=2900 unit=rpm
